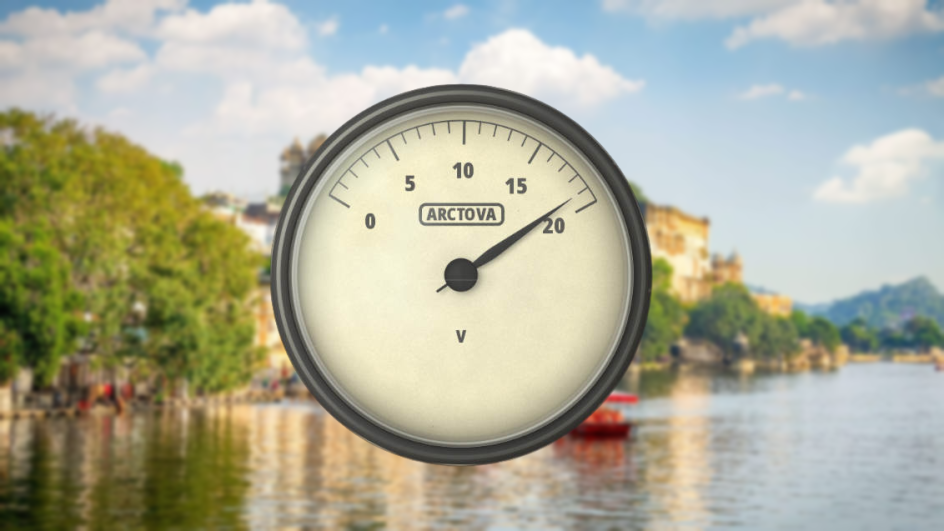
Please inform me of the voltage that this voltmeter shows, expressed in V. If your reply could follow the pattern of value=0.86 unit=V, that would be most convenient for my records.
value=19 unit=V
